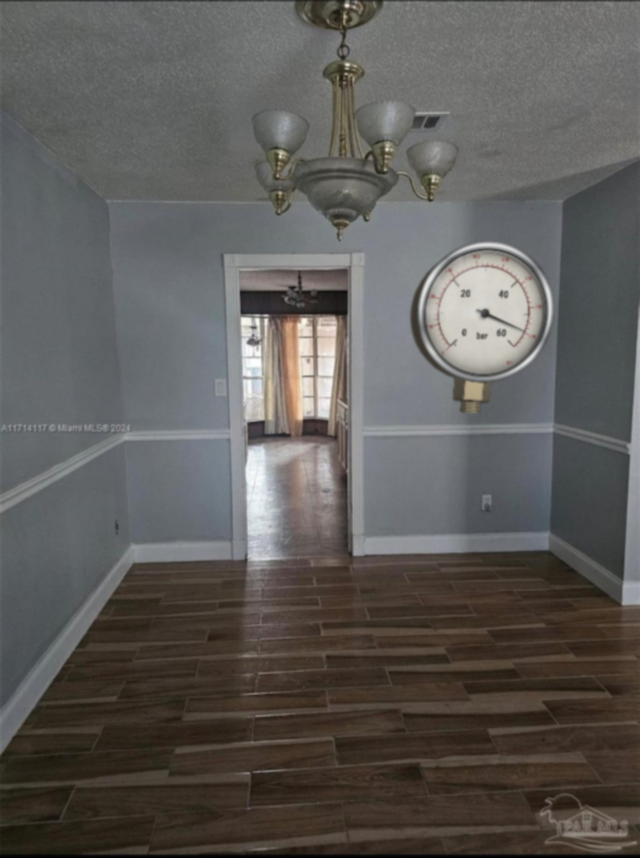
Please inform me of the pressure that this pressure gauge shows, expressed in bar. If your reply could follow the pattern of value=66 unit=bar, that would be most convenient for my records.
value=55 unit=bar
